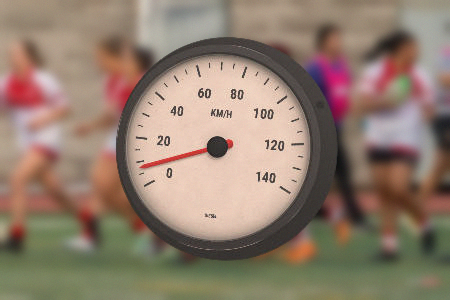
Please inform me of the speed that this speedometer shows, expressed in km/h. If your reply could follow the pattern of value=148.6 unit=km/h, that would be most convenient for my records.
value=7.5 unit=km/h
